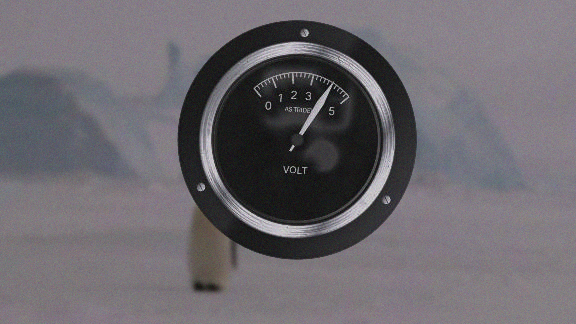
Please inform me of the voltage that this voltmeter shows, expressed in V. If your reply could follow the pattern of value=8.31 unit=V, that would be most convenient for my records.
value=4 unit=V
